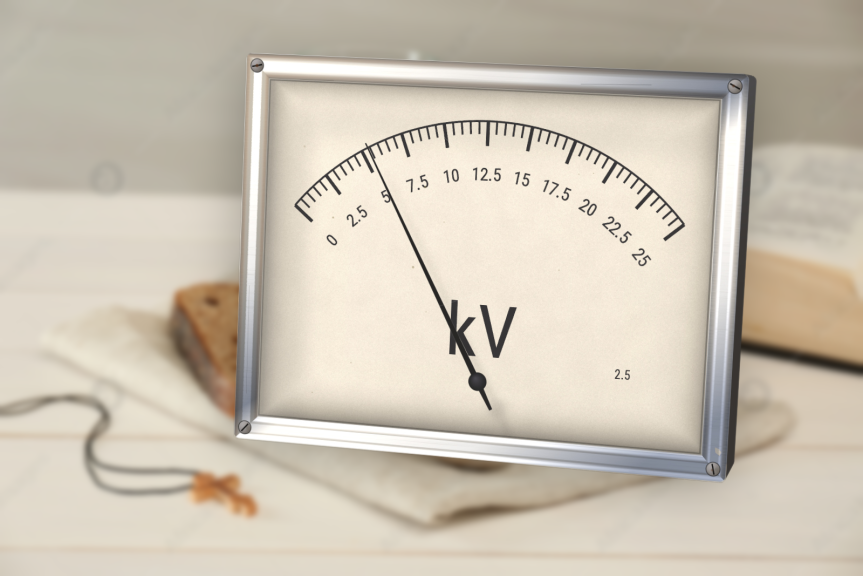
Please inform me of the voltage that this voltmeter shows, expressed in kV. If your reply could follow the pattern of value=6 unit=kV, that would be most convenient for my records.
value=5.5 unit=kV
